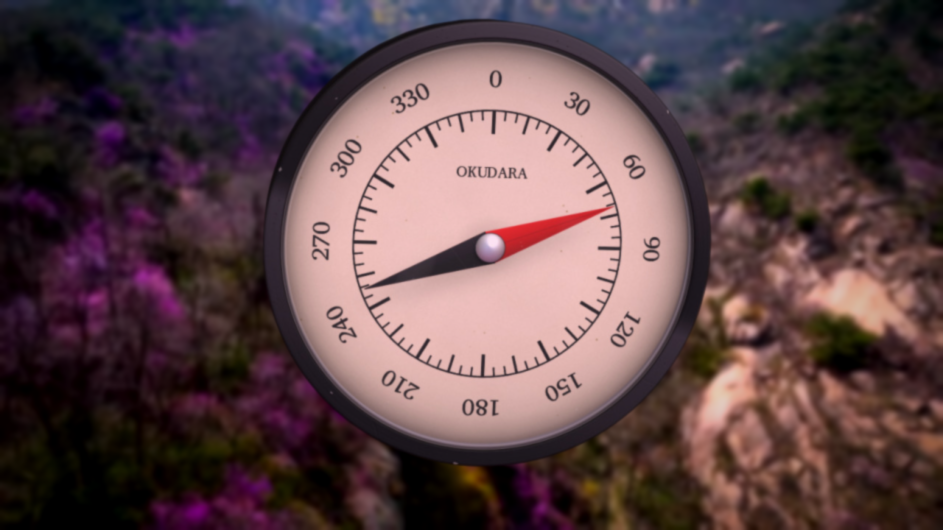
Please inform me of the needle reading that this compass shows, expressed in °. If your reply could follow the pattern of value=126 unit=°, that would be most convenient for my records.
value=70 unit=°
